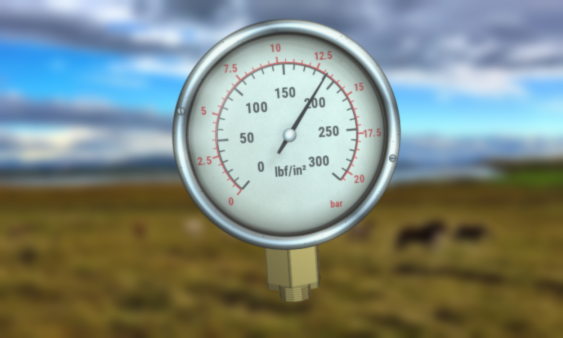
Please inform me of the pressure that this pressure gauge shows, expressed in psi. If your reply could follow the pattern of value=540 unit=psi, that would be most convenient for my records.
value=190 unit=psi
